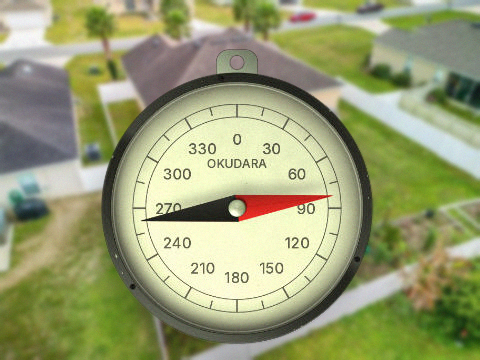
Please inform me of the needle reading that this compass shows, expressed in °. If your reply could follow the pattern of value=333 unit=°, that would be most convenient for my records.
value=82.5 unit=°
